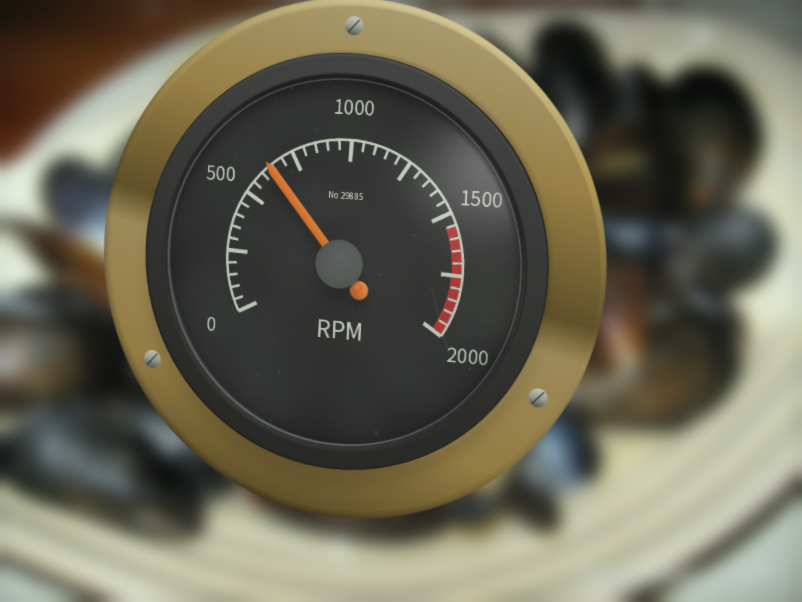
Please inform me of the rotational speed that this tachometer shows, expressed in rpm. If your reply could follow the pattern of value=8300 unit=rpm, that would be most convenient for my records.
value=650 unit=rpm
